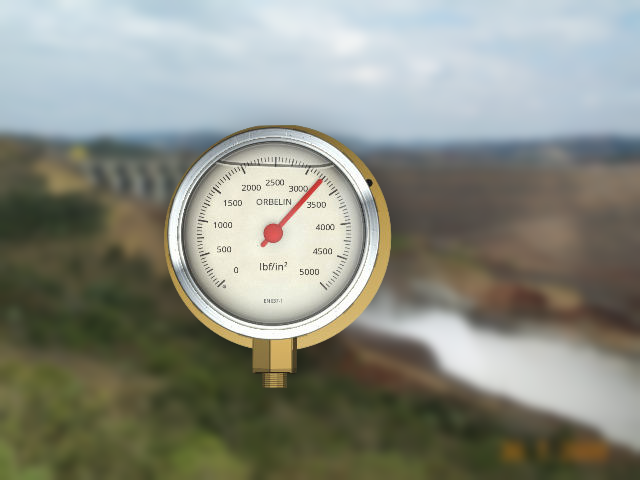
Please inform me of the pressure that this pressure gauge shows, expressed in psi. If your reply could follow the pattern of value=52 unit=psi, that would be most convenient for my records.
value=3250 unit=psi
